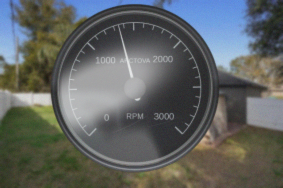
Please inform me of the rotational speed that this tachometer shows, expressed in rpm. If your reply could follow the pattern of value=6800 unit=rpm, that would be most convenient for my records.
value=1350 unit=rpm
